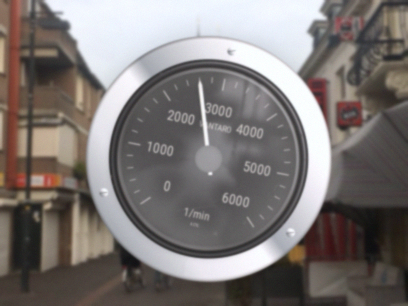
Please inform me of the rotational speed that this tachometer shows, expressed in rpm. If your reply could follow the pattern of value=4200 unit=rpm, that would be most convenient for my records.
value=2600 unit=rpm
